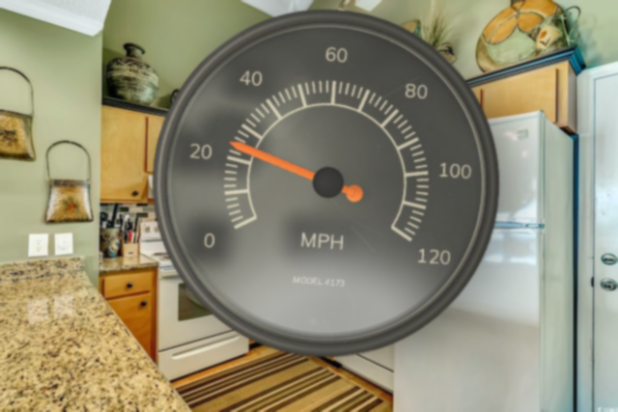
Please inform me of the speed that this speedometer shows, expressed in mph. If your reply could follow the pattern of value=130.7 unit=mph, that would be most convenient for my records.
value=24 unit=mph
